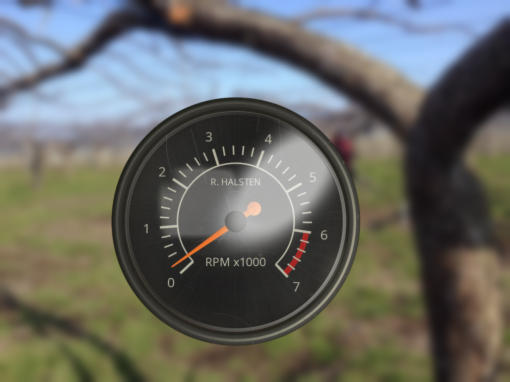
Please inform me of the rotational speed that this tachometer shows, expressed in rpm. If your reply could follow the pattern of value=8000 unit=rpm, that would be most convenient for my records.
value=200 unit=rpm
